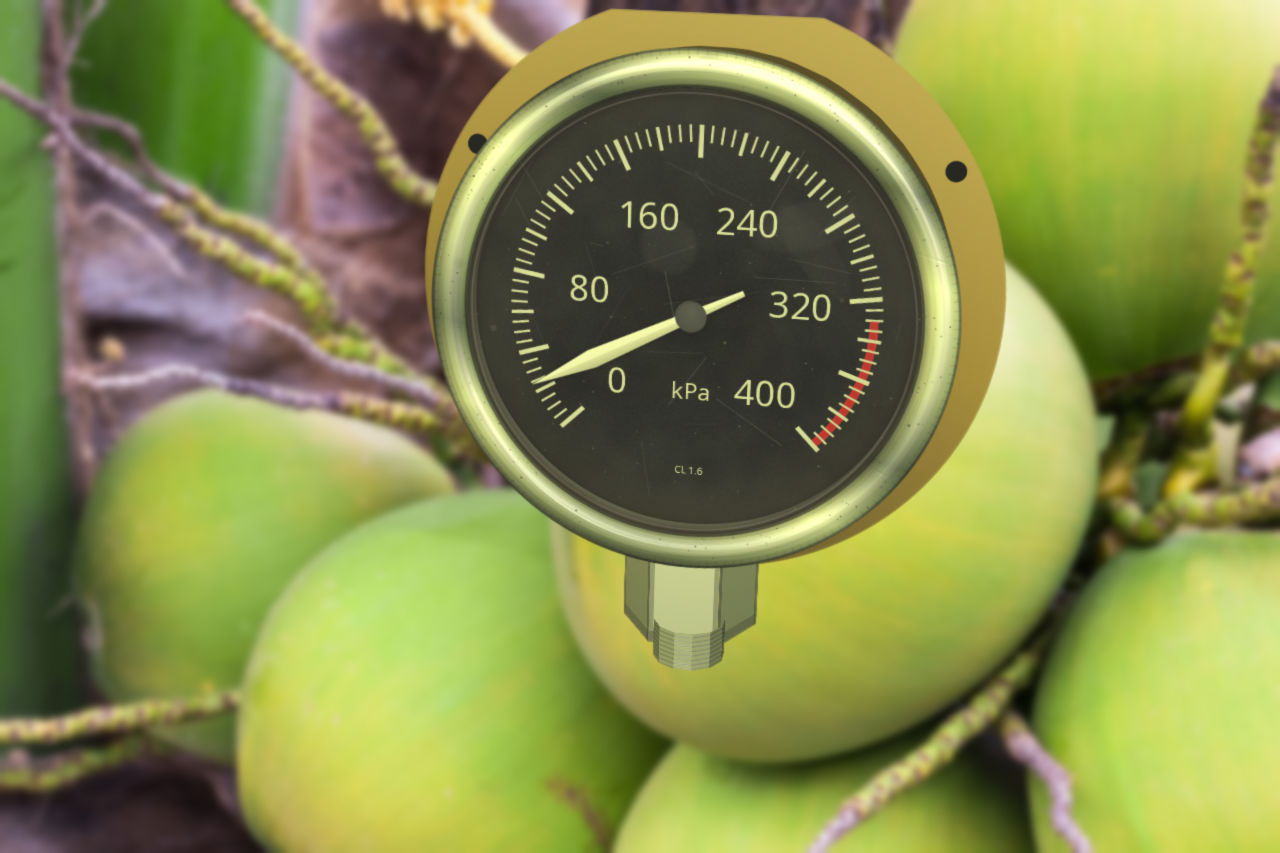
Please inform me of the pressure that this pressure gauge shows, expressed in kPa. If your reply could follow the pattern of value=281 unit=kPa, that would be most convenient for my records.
value=25 unit=kPa
